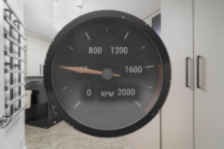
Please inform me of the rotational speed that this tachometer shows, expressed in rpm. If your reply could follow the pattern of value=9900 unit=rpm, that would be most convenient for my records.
value=400 unit=rpm
